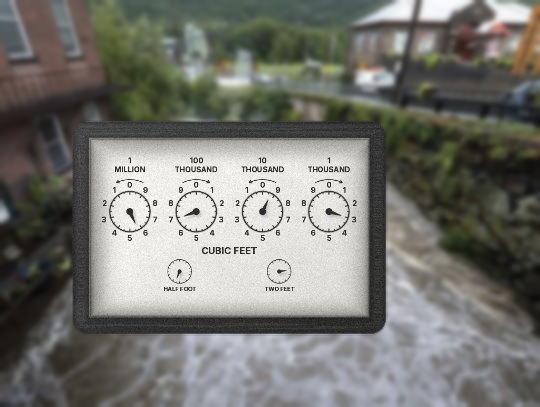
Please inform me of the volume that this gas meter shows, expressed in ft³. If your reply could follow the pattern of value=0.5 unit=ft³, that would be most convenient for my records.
value=569300 unit=ft³
